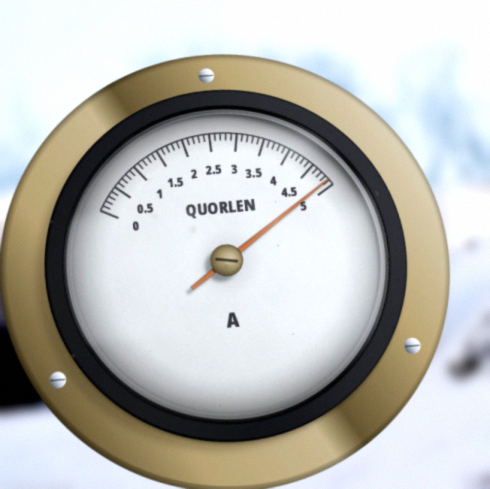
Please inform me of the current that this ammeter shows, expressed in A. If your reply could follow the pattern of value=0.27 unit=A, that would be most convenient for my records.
value=4.9 unit=A
